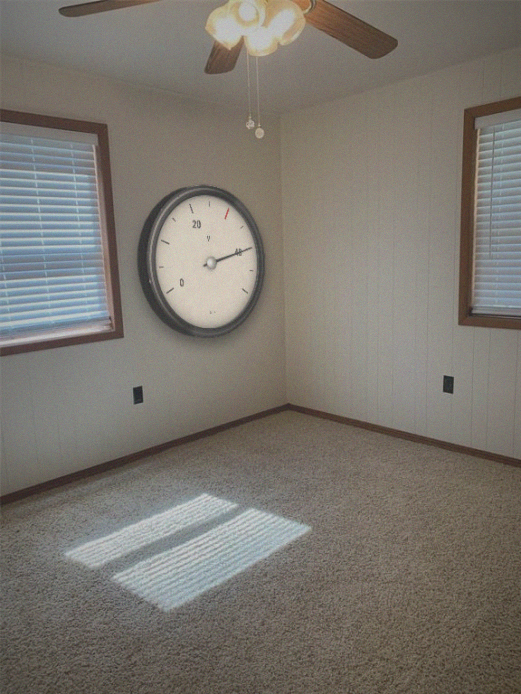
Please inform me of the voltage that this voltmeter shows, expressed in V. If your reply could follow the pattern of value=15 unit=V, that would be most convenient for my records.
value=40 unit=V
